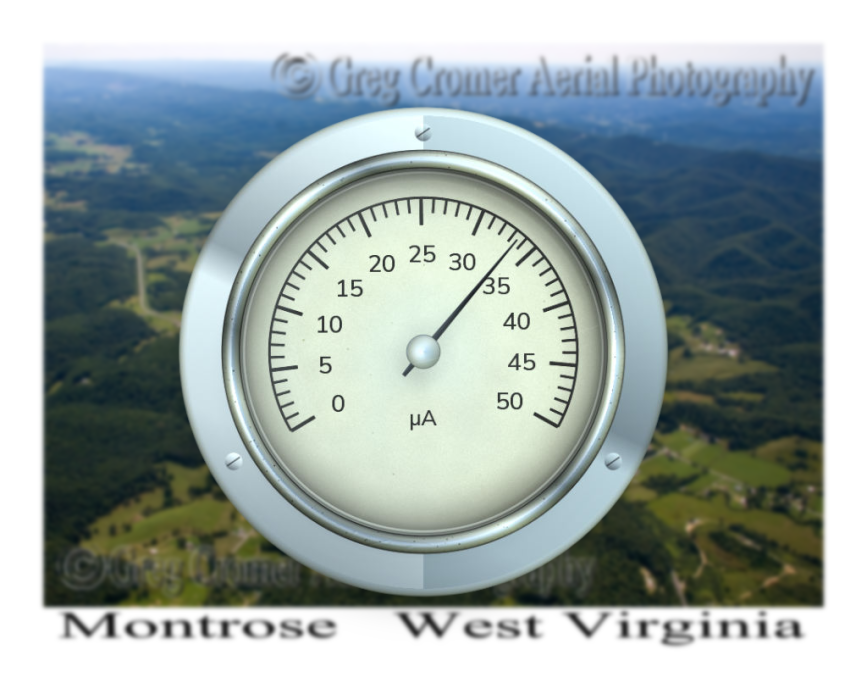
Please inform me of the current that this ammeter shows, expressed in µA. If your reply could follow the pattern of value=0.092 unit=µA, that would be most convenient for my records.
value=33.5 unit=µA
